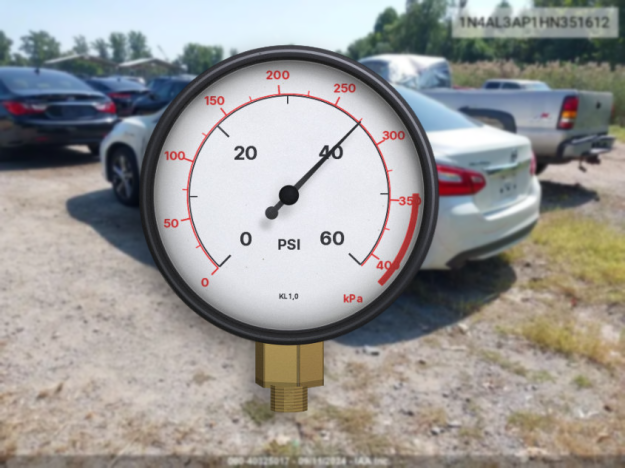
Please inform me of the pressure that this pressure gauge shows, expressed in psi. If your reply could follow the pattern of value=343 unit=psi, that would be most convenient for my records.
value=40 unit=psi
